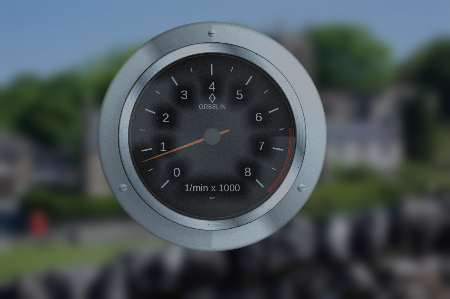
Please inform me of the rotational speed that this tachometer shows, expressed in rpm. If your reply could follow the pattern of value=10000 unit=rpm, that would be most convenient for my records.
value=750 unit=rpm
